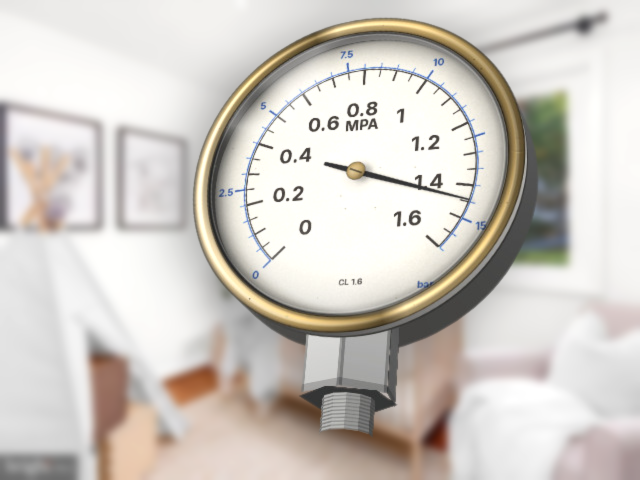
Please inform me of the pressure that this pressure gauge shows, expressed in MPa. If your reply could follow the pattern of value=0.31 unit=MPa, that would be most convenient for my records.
value=1.45 unit=MPa
